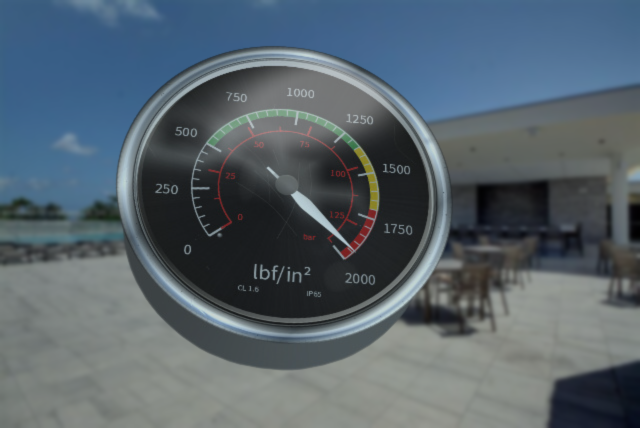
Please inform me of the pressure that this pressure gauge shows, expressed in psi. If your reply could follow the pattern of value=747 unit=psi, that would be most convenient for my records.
value=1950 unit=psi
